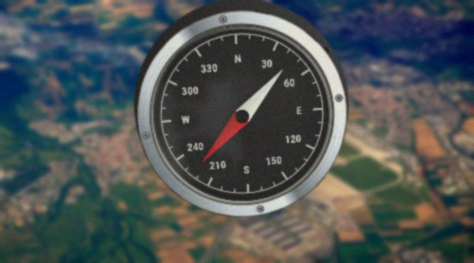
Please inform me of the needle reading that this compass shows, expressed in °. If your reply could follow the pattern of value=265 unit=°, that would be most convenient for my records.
value=225 unit=°
